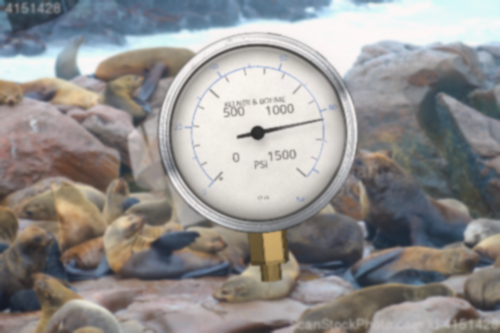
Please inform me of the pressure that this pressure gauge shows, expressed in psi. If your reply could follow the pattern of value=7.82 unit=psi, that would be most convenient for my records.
value=1200 unit=psi
